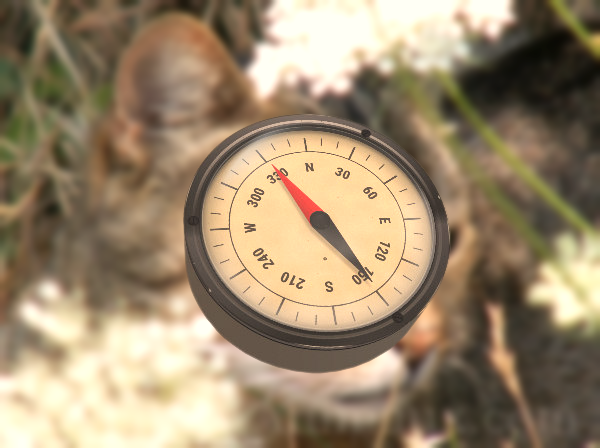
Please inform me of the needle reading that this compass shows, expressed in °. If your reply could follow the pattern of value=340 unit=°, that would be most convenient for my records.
value=330 unit=°
